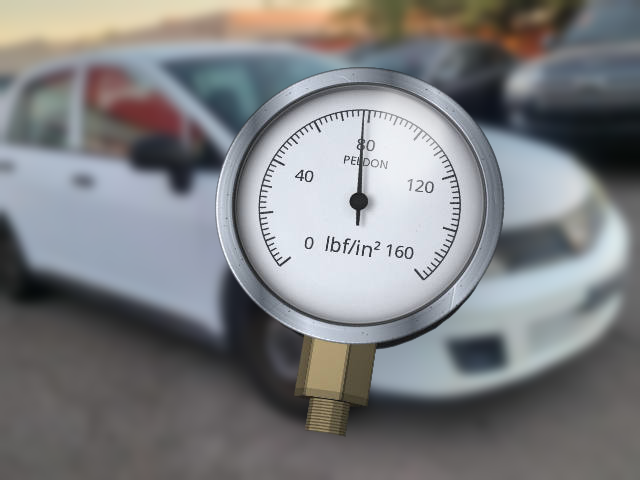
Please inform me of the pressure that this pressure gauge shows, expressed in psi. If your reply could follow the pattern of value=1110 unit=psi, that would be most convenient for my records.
value=78 unit=psi
